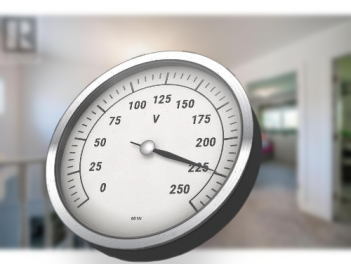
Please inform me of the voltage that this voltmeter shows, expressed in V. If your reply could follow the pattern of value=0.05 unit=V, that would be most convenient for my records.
value=225 unit=V
